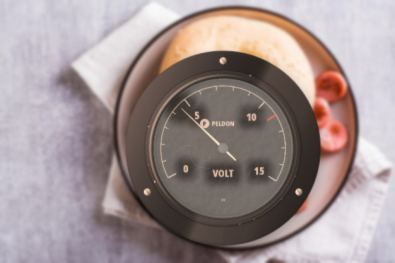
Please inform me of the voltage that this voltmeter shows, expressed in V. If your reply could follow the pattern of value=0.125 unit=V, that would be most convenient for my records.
value=4.5 unit=V
